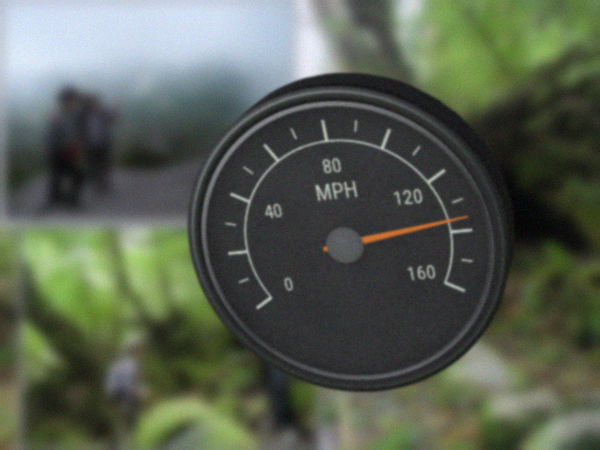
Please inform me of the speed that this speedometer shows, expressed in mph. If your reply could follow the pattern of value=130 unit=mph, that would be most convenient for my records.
value=135 unit=mph
